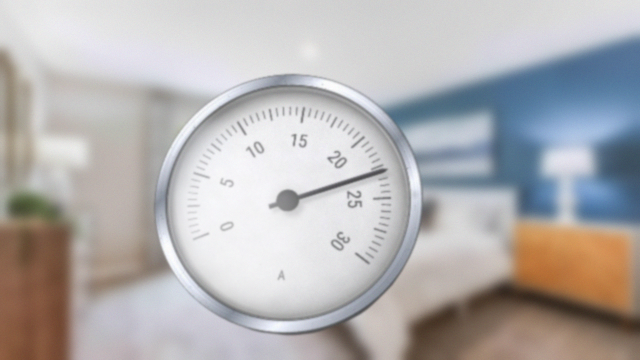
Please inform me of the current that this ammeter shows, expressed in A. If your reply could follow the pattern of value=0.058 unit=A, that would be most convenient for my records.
value=23 unit=A
